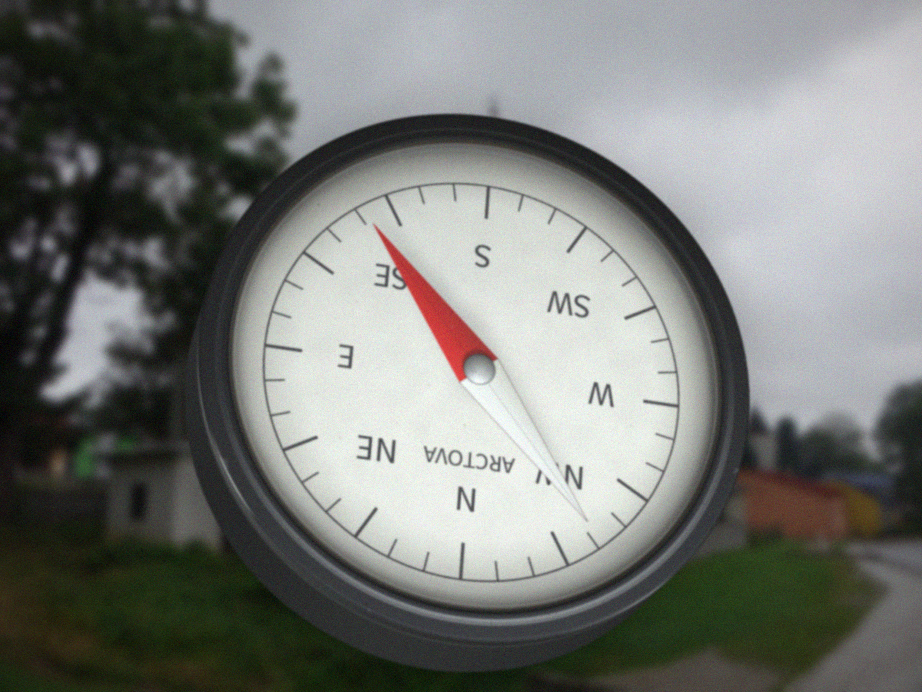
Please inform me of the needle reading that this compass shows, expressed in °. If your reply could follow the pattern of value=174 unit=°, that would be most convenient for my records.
value=140 unit=°
